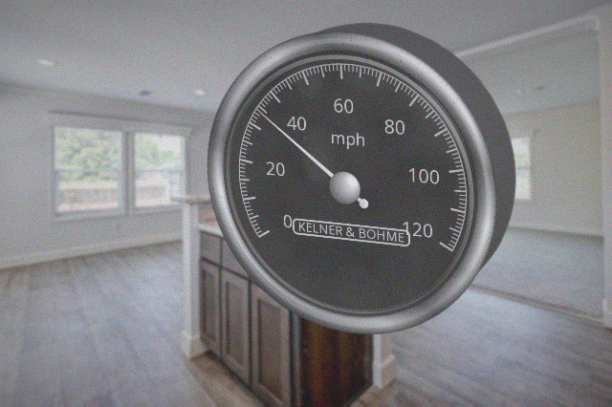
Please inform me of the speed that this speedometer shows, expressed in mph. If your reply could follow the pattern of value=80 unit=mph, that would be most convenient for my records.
value=35 unit=mph
